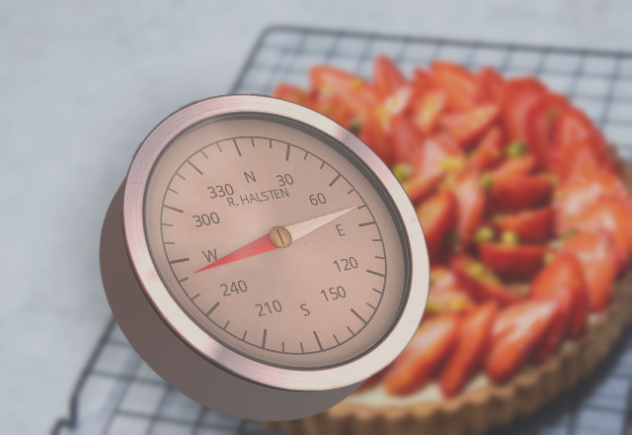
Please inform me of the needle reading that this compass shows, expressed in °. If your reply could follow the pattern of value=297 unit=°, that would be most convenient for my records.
value=260 unit=°
